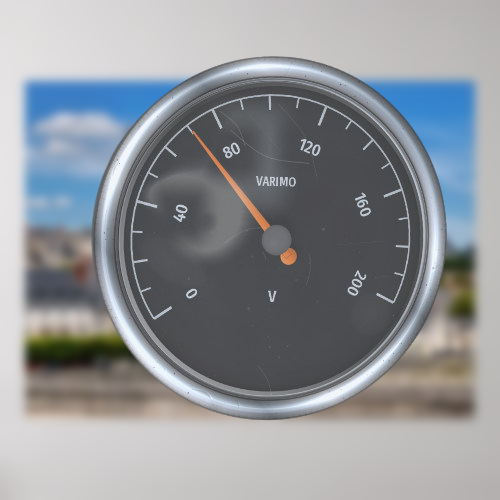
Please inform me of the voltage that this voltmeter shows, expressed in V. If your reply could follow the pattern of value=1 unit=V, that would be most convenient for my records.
value=70 unit=V
